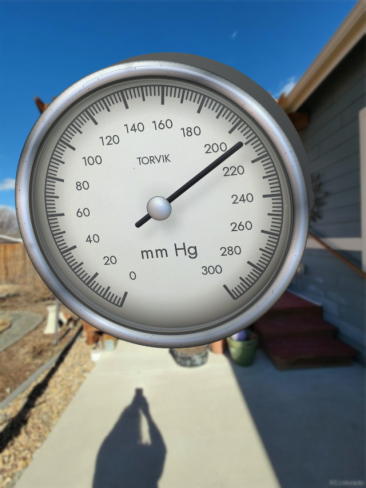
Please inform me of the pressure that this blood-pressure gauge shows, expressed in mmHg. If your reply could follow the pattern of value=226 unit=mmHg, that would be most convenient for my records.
value=208 unit=mmHg
